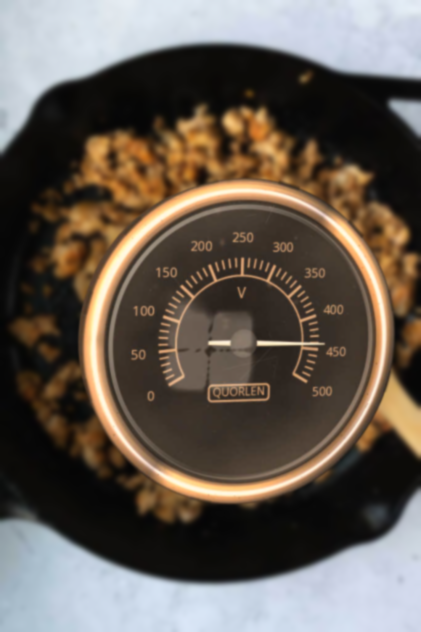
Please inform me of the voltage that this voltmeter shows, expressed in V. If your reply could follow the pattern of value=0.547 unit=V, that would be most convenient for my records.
value=440 unit=V
